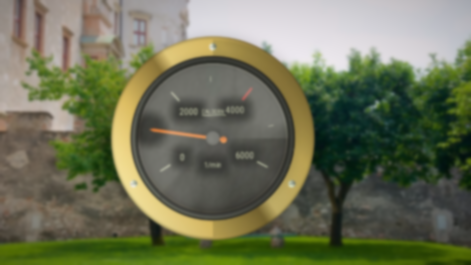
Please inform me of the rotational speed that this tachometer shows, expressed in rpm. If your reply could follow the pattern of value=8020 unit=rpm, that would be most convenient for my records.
value=1000 unit=rpm
